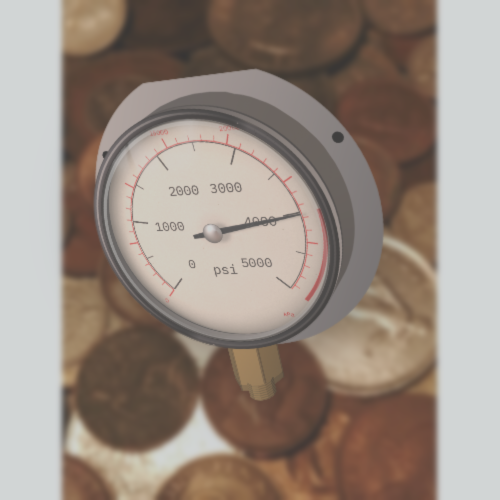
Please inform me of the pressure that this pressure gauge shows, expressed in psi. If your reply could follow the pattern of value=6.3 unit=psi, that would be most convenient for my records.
value=4000 unit=psi
